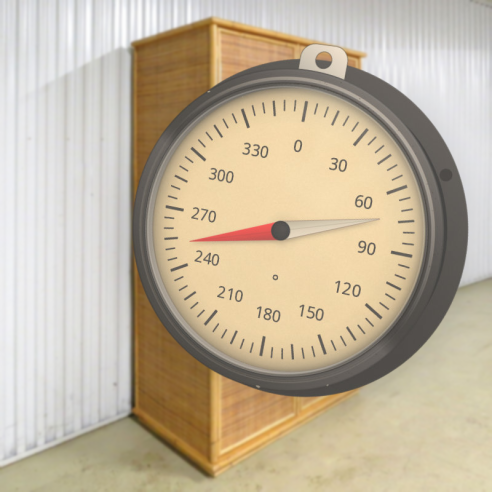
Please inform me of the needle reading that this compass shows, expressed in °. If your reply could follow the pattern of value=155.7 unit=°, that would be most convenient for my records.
value=252.5 unit=°
